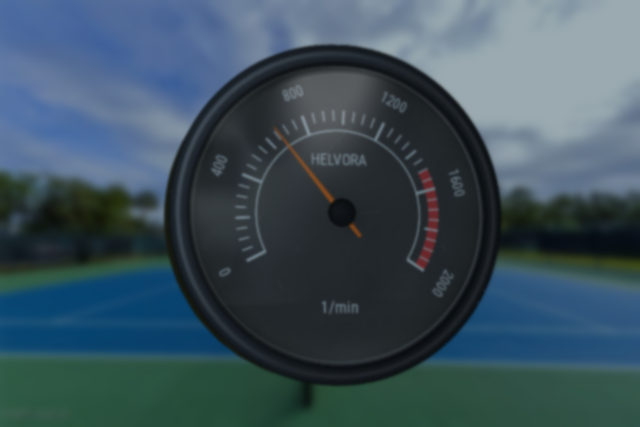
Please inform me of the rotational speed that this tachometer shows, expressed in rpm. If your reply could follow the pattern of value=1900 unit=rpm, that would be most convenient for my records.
value=650 unit=rpm
